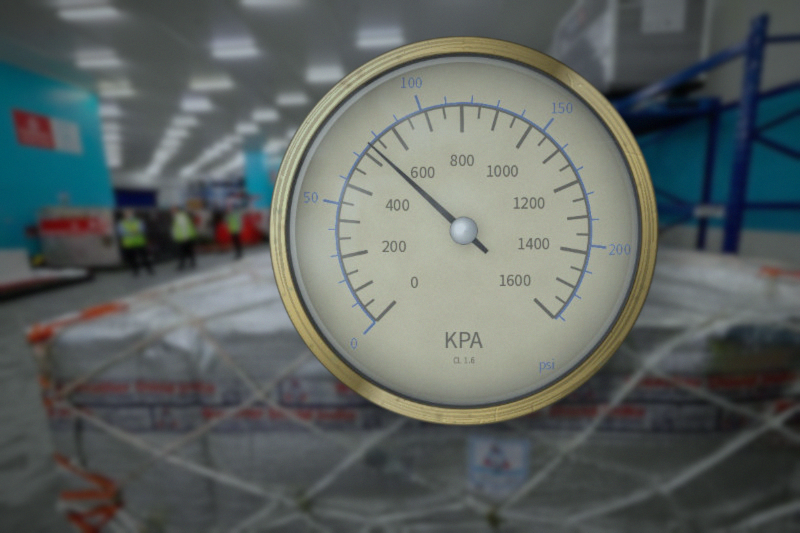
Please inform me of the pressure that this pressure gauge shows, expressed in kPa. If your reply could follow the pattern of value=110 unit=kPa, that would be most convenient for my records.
value=525 unit=kPa
